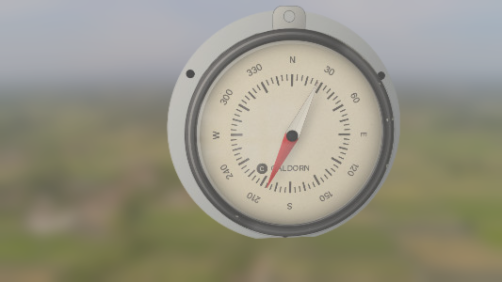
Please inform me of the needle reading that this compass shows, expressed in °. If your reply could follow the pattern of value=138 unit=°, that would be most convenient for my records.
value=205 unit=°
